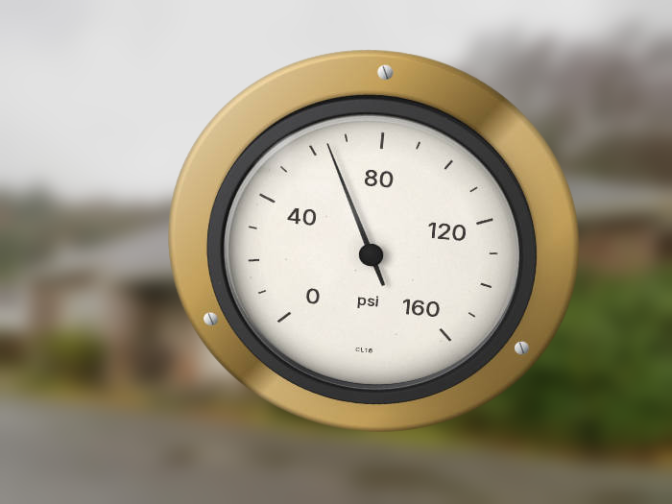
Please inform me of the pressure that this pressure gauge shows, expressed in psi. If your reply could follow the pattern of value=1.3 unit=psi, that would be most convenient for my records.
value=65 unit=psi
